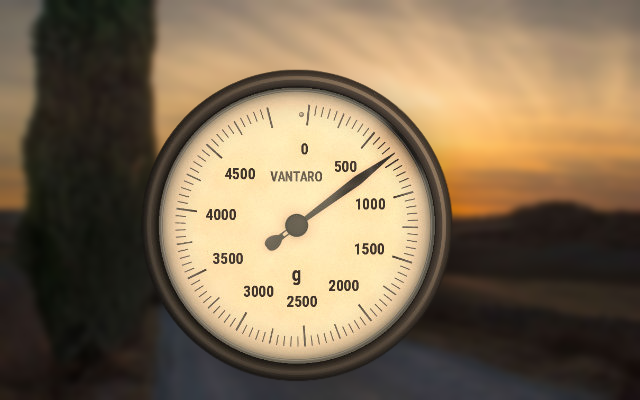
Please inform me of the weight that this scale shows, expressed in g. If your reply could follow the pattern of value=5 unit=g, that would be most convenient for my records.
value=700 unit=g
